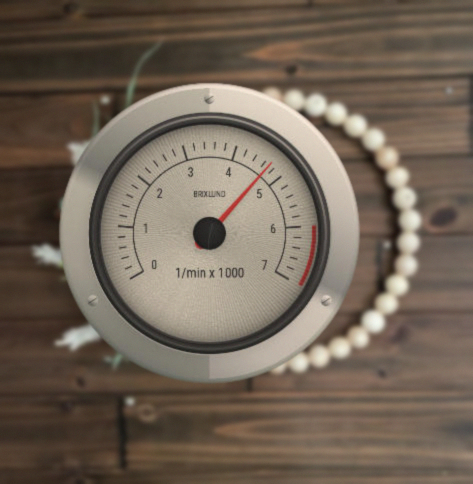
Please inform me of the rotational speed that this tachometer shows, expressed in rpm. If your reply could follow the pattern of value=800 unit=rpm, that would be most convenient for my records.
value=4700 unit=rpm
